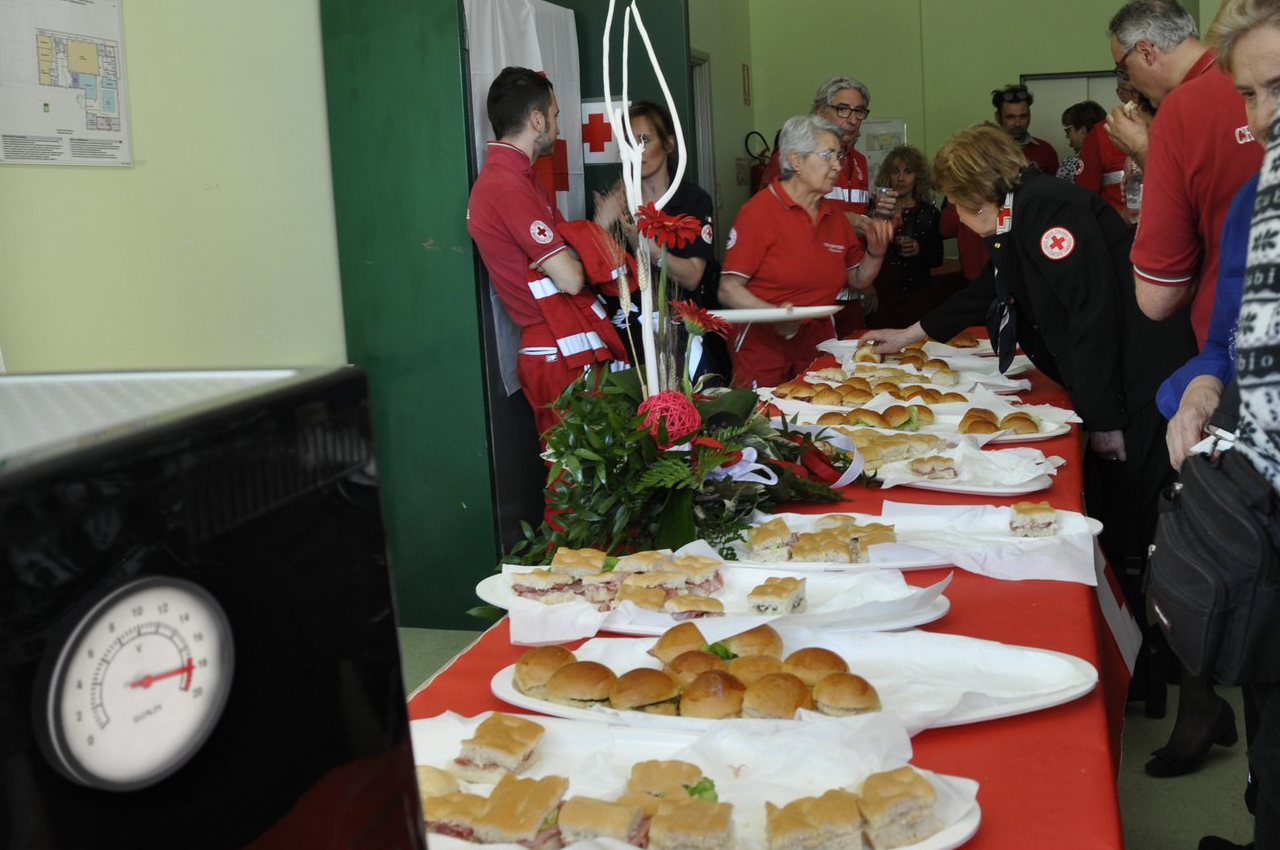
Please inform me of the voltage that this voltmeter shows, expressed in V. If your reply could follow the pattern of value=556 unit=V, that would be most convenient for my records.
value=18 unit=V
